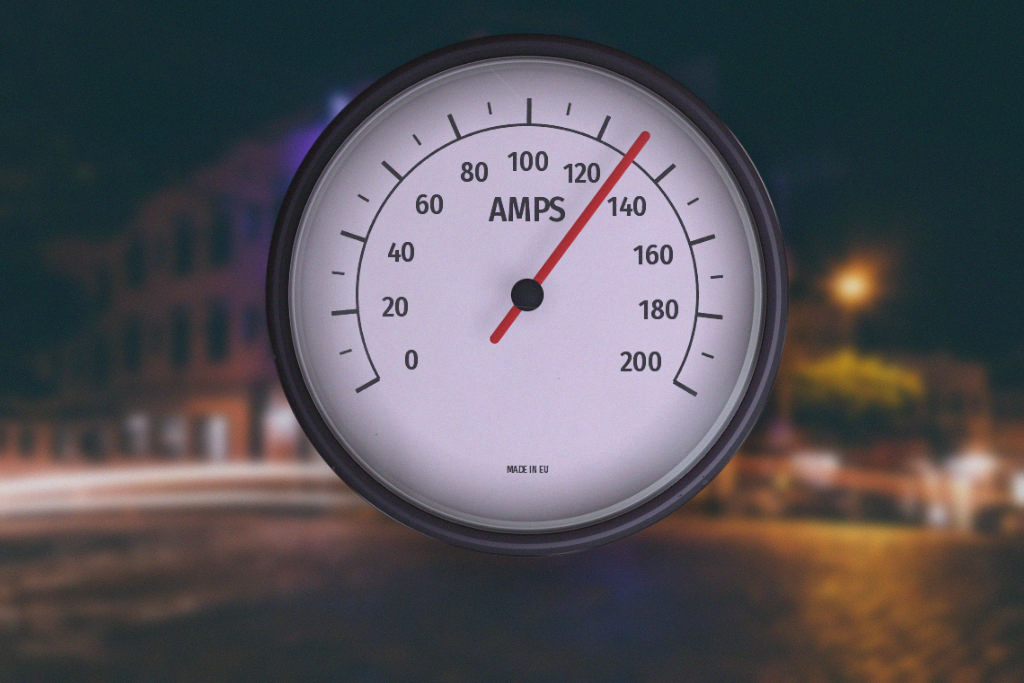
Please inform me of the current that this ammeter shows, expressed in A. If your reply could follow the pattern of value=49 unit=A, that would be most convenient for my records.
value=130 unit=A
